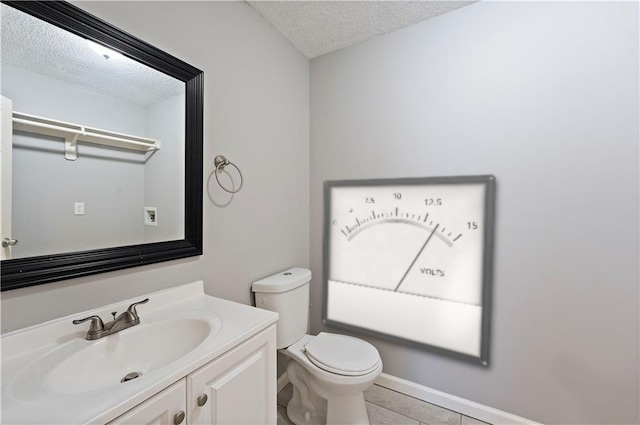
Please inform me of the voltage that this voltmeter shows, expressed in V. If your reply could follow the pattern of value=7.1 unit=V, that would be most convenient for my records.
value=13.5 unit=V
